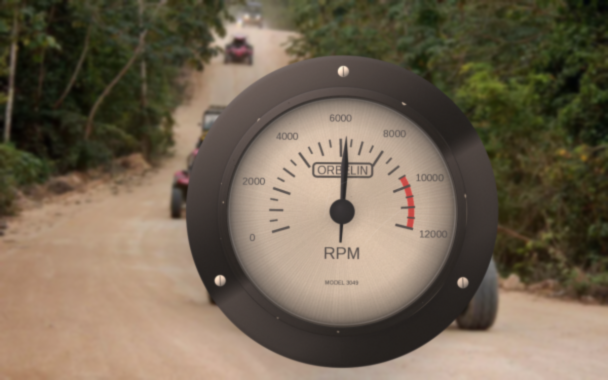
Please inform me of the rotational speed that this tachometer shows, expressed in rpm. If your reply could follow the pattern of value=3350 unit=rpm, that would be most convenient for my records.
value=6250 unit=rpm
